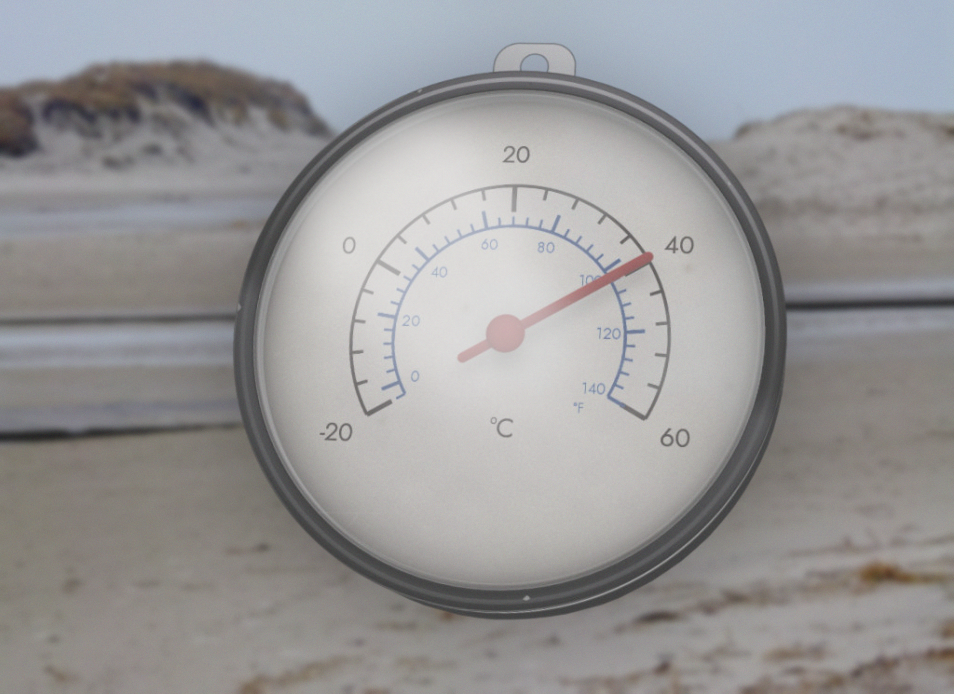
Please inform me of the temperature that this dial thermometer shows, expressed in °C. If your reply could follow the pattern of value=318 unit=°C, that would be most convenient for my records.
value=40 unit=°C
